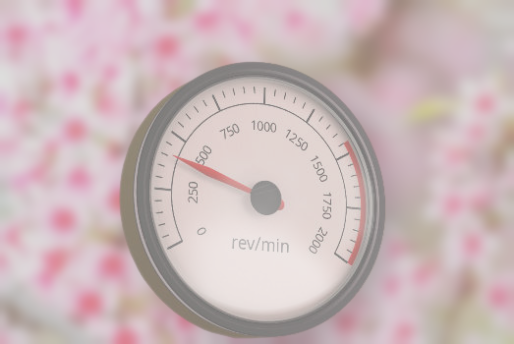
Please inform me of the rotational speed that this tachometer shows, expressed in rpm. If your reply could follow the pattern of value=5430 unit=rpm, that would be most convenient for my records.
value=400 unit=rpm
